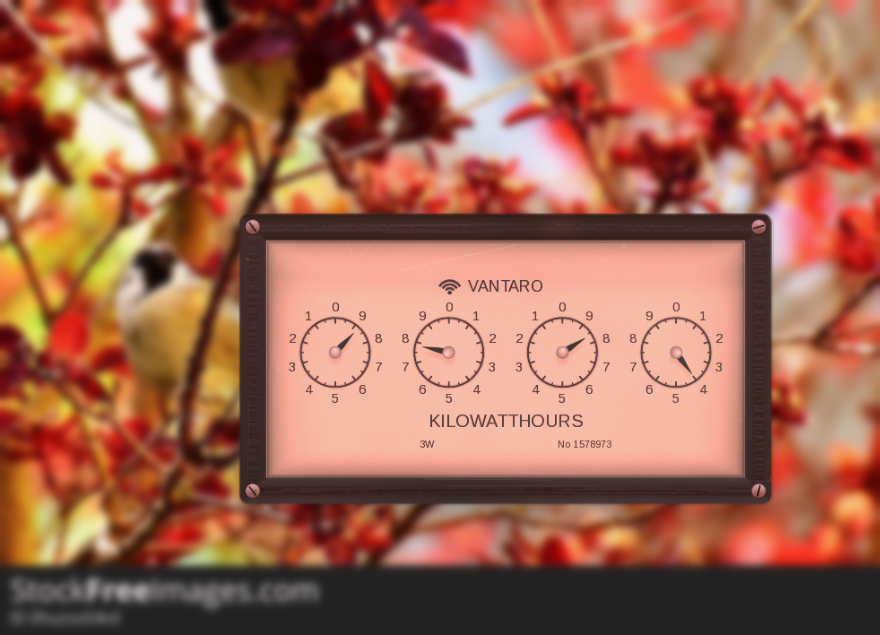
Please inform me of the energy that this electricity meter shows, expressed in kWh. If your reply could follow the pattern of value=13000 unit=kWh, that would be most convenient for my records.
value=8784 unit=kWh
